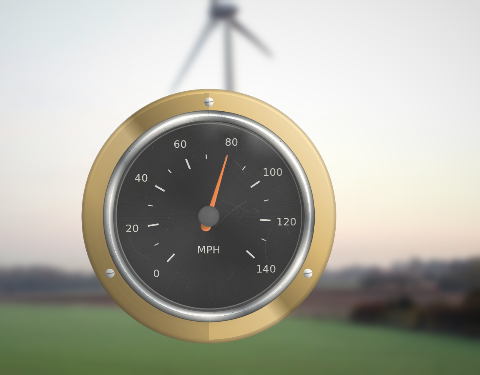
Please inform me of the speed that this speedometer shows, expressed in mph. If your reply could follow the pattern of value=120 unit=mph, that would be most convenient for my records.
value=80 unit=mph
